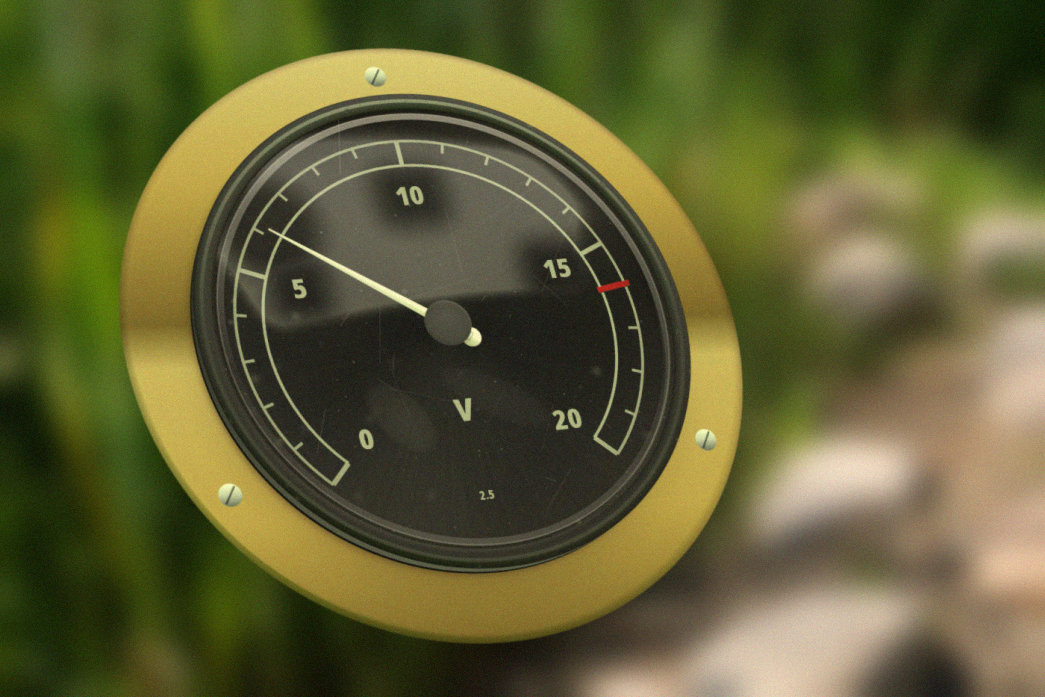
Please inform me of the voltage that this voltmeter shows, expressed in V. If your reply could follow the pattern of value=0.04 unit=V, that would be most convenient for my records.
value=6 unit=V
